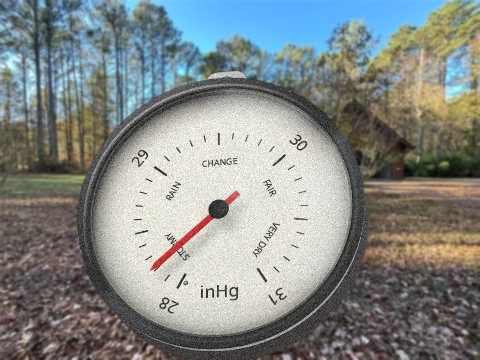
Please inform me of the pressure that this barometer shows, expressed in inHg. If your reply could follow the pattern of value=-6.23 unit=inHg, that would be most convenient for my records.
value=28.2 unit=inHg
